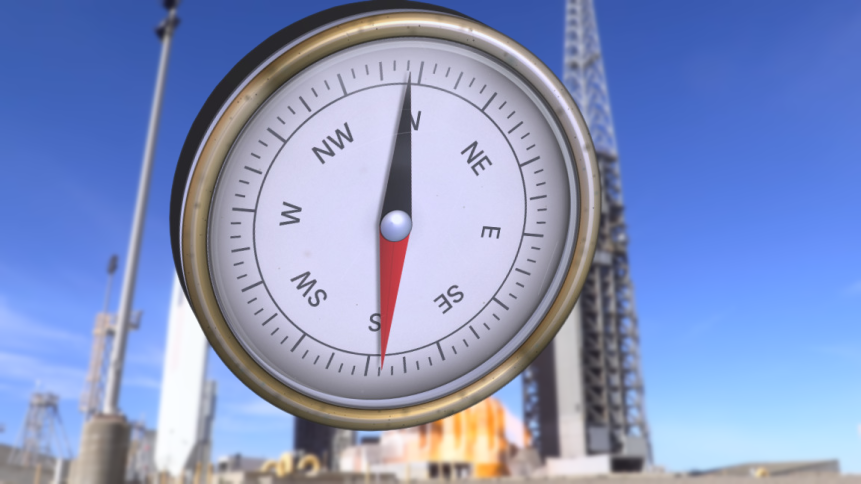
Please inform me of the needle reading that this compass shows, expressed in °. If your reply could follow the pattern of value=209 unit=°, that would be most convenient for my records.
value=175 unit=°
